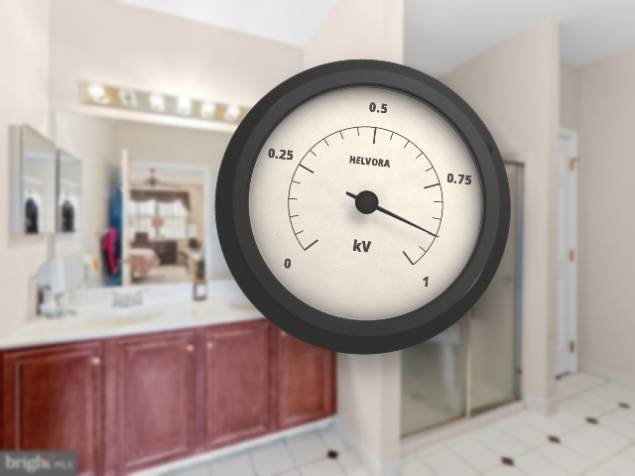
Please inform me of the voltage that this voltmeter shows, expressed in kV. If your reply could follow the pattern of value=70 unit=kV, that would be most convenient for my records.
value=0.9 unit=kV
